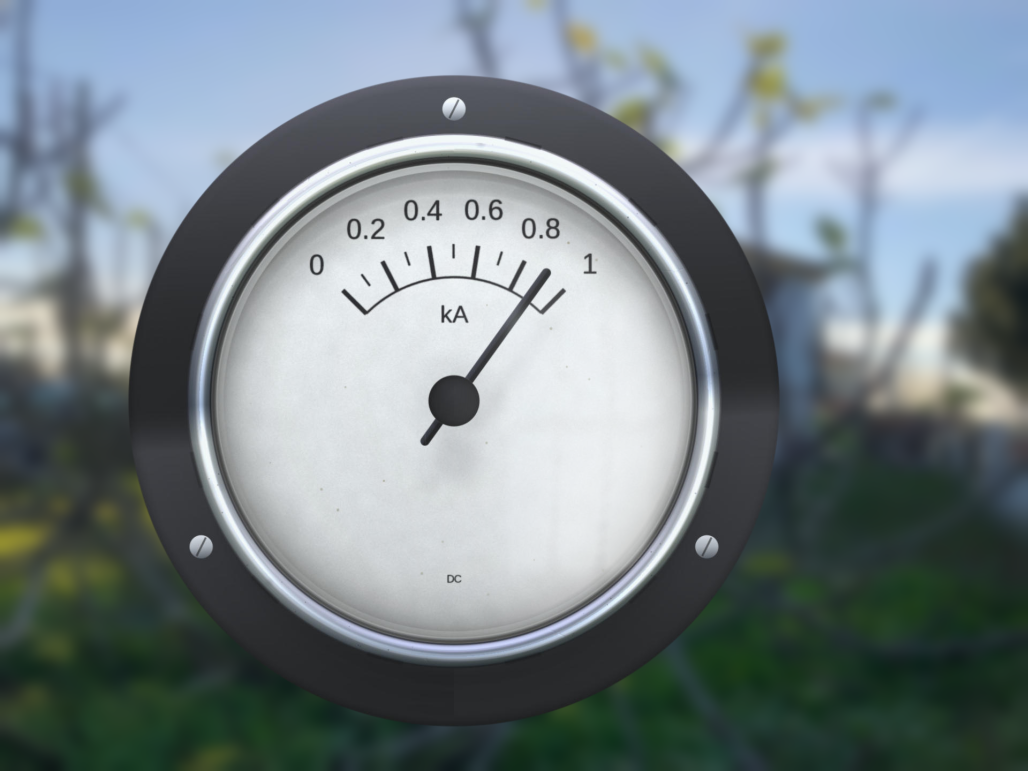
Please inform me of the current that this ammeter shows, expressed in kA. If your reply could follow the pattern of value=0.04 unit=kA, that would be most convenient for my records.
value=0.9 unit=kA
